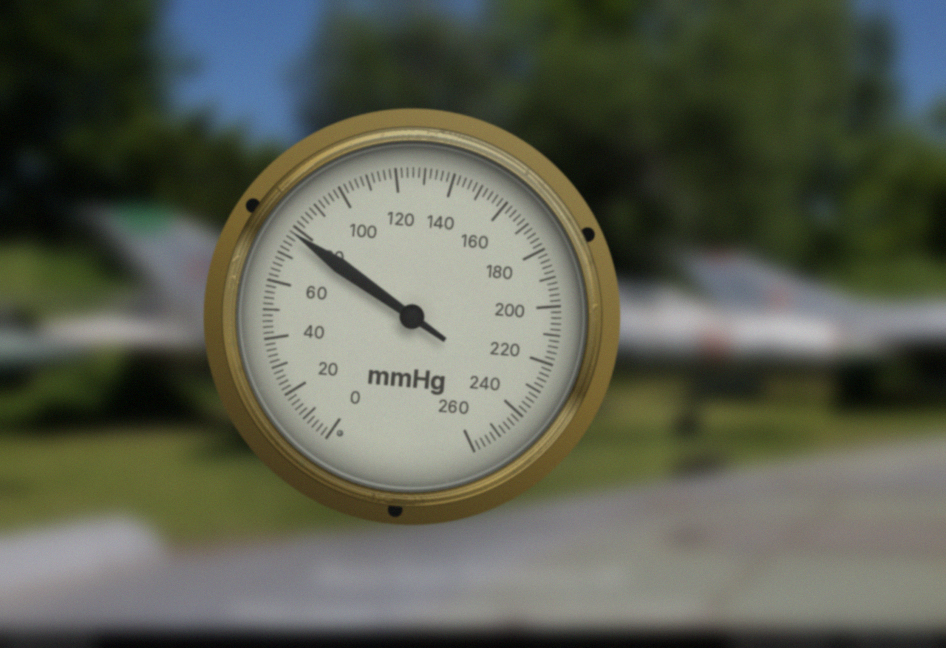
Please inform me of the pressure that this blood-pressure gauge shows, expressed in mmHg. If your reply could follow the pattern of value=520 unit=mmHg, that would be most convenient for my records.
value=78 unit=mmHg
